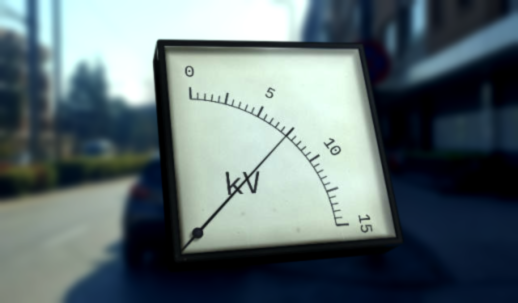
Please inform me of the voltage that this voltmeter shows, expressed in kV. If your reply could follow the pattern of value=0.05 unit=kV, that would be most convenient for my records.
value=7.5 unit=kV
